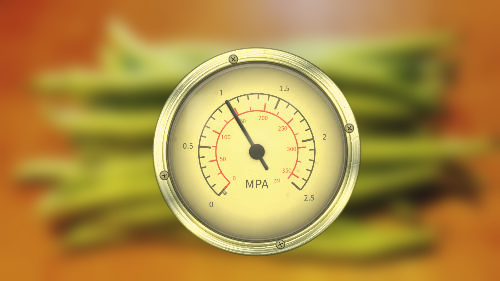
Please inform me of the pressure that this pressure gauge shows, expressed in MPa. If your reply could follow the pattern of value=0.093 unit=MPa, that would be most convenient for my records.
value=1 unit=MPa
